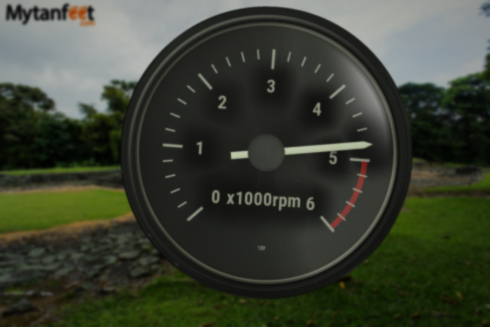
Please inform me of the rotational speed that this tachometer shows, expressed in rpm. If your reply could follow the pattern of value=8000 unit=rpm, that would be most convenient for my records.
value=4800 unit=rpm
